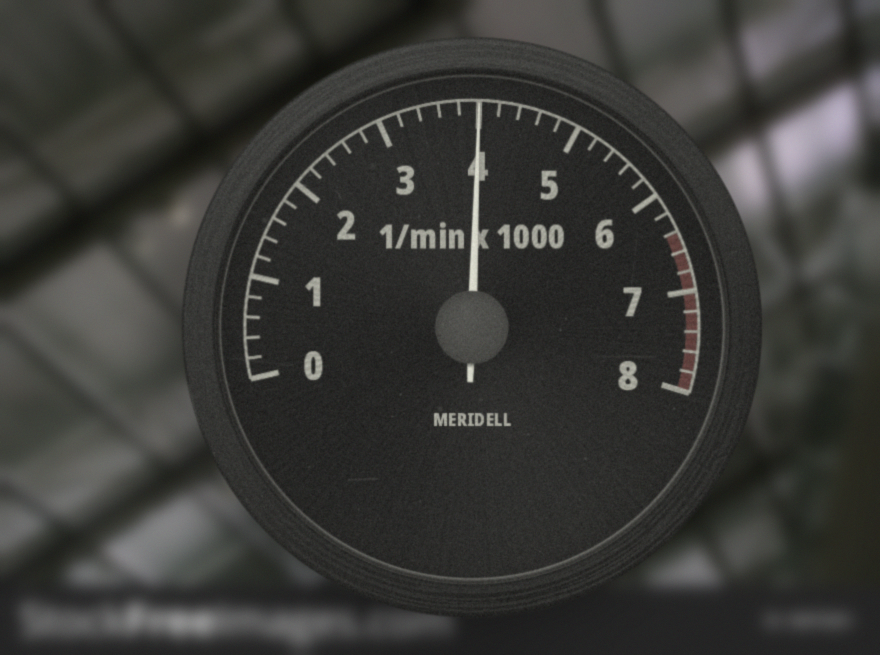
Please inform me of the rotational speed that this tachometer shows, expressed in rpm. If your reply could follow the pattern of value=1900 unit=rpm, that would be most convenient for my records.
value=4000 unit=rpm
